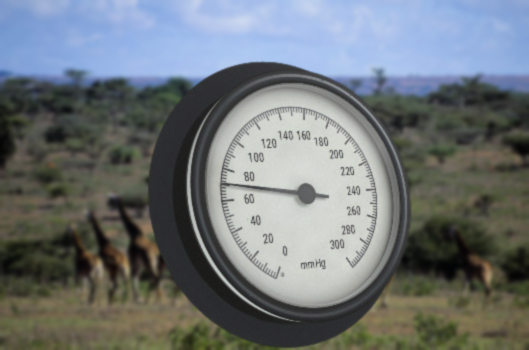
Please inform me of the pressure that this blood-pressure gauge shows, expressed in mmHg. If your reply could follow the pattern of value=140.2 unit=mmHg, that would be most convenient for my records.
value=70 unit=mmHg
